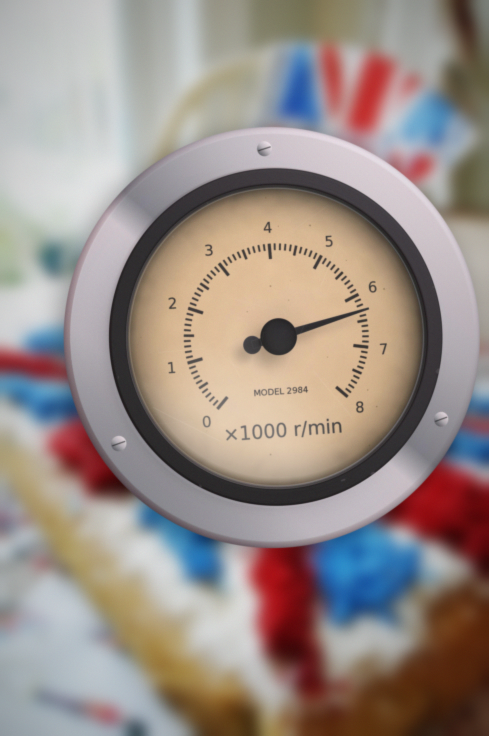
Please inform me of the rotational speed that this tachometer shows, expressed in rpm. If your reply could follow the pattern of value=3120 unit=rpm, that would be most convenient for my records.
value=6300 unit=rpm
